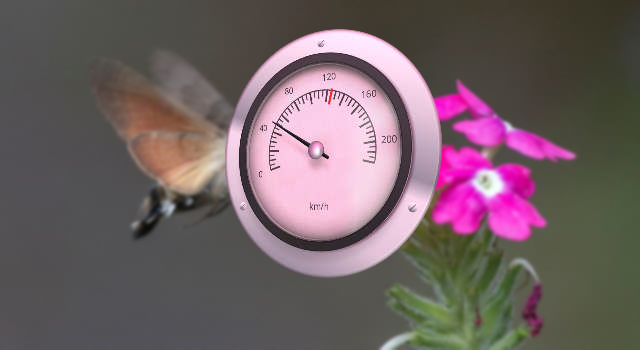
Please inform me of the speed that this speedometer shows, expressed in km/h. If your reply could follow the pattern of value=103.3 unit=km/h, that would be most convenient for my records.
value=50 unit=km/h
